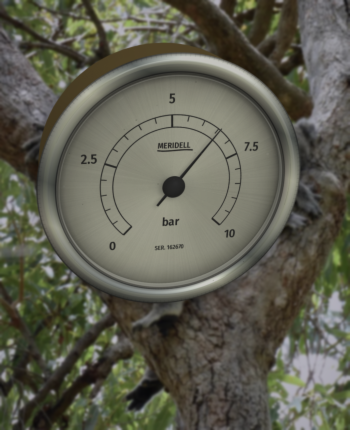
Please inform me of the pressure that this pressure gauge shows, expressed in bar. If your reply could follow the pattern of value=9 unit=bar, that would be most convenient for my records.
value=6.5 unit=bar
